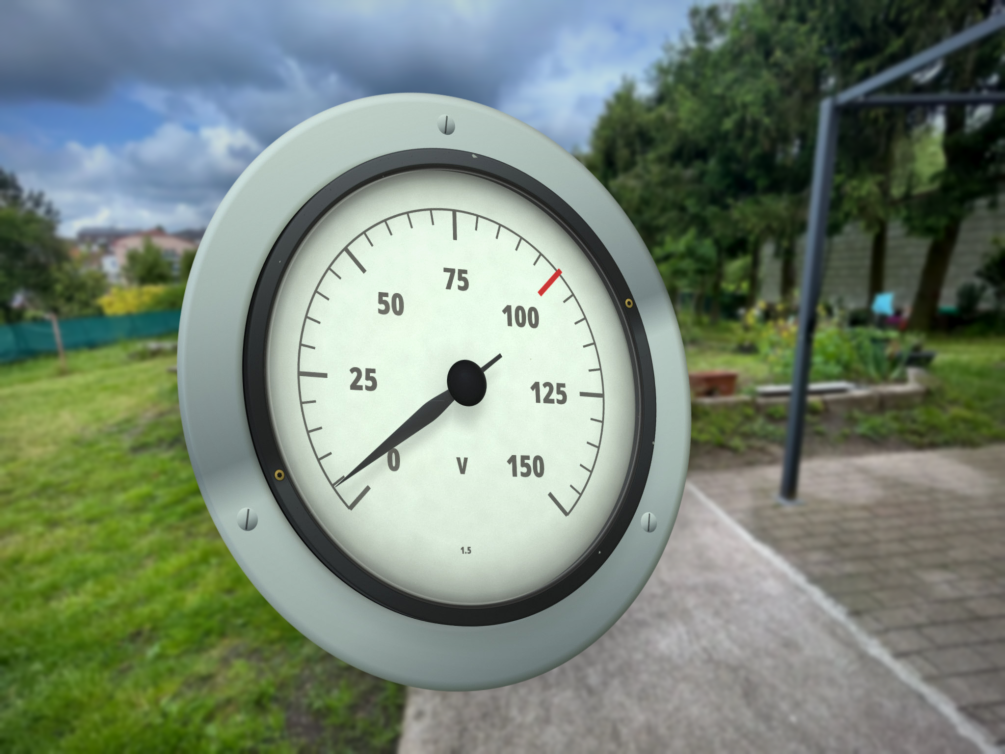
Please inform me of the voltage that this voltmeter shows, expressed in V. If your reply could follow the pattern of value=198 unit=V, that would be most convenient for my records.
value=5 unit=V
